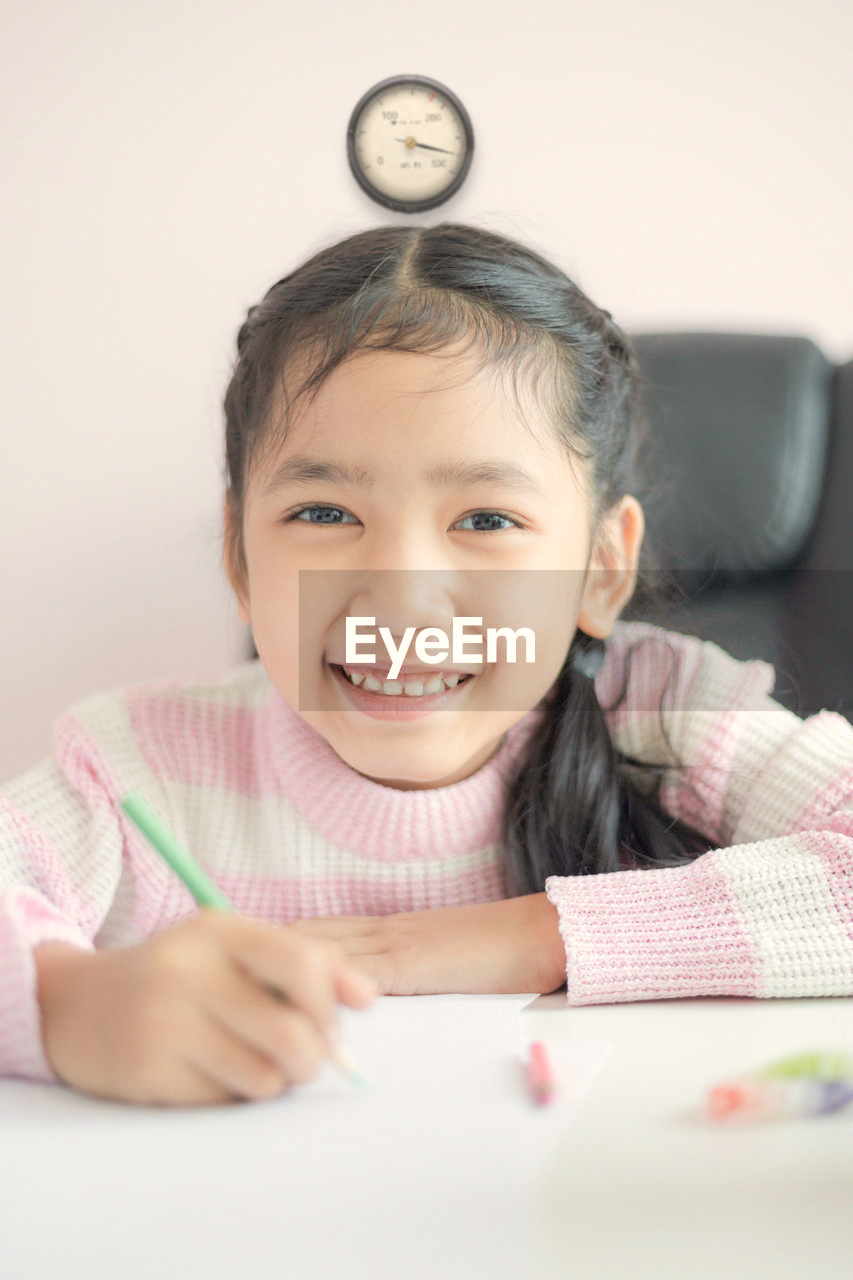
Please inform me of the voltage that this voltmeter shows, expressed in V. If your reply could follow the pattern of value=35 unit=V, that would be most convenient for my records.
value=275 unit=V
